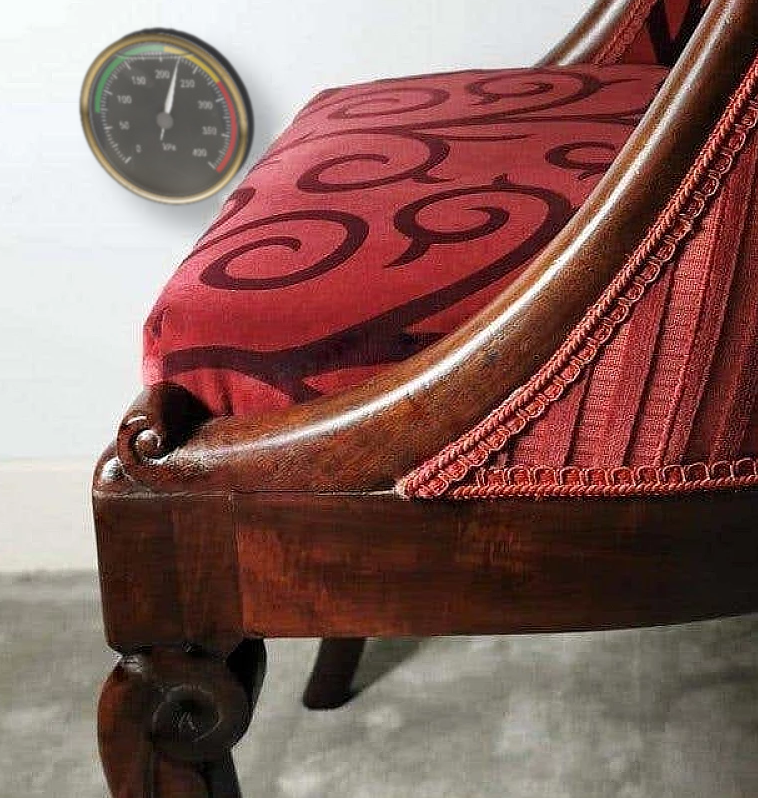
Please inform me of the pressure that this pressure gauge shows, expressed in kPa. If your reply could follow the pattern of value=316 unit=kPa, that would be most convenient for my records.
value=225 unit=kPa
